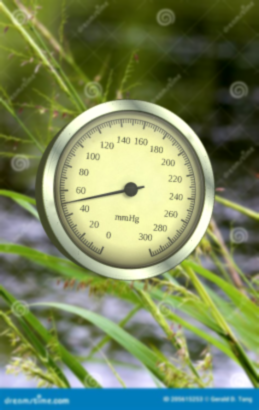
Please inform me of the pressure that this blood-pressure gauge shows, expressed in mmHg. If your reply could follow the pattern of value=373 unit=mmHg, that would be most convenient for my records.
value=50 unit=mmHg
